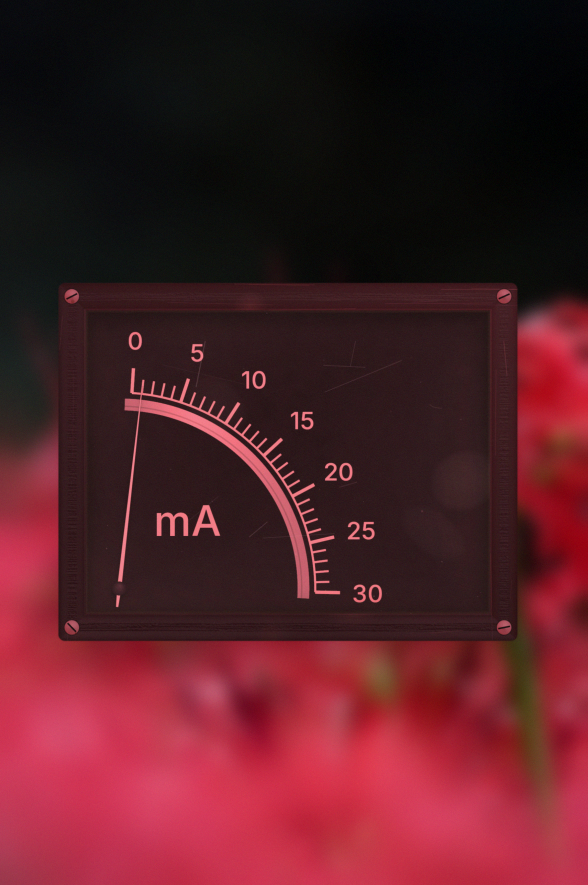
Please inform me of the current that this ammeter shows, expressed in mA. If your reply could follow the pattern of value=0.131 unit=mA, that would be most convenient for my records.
value=1 unit=mA
